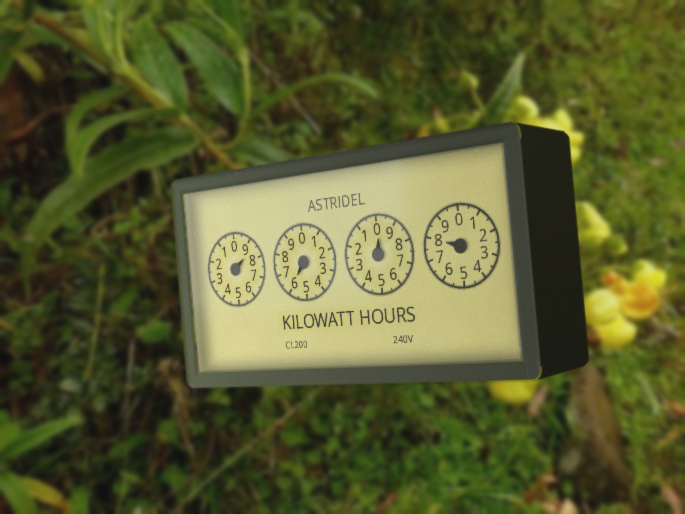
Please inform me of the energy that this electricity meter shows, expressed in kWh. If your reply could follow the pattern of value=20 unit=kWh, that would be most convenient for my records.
value=8598 unit=kWh
